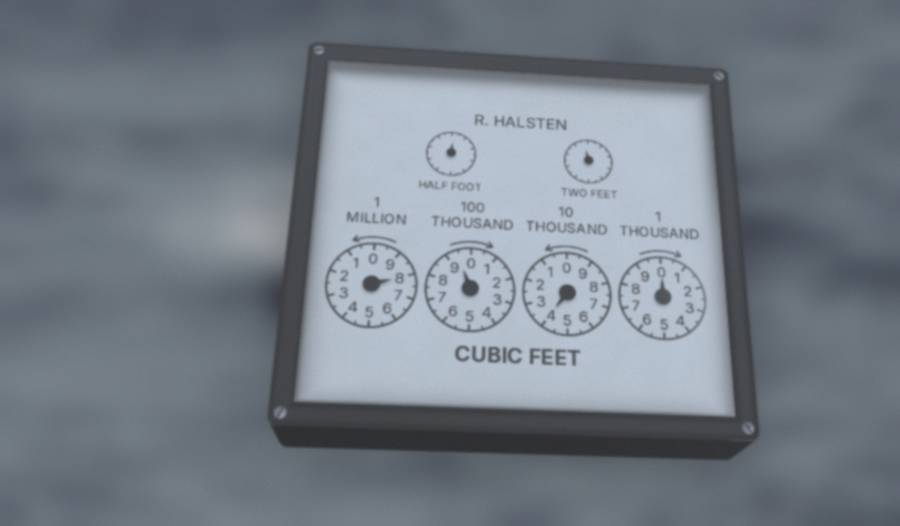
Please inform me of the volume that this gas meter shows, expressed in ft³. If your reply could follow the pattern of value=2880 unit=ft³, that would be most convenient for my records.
value=794000 unit=ft³
